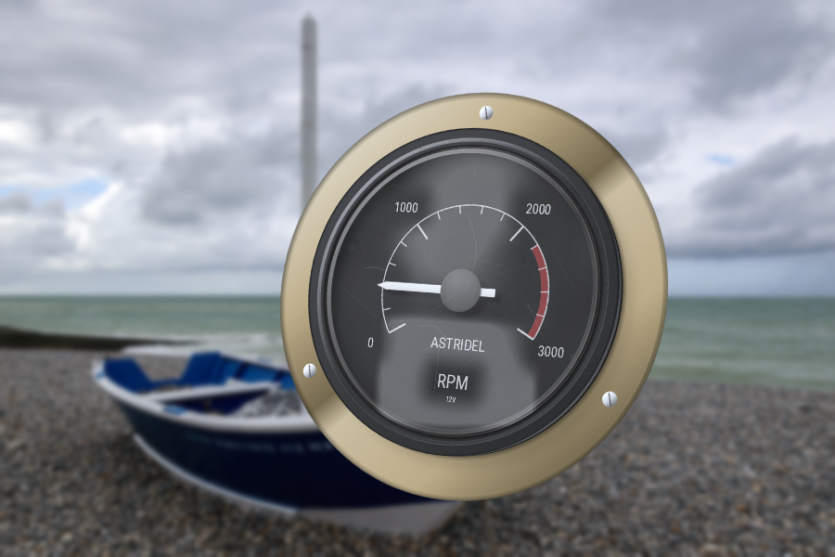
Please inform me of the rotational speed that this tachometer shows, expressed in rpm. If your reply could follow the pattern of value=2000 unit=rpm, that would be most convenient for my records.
value=400 unit=rpm
